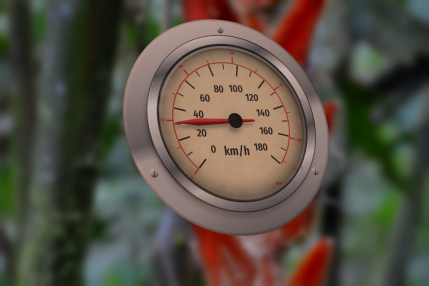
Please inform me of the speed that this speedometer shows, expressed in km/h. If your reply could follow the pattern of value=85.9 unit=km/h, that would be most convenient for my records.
value=30 unit=km/h
